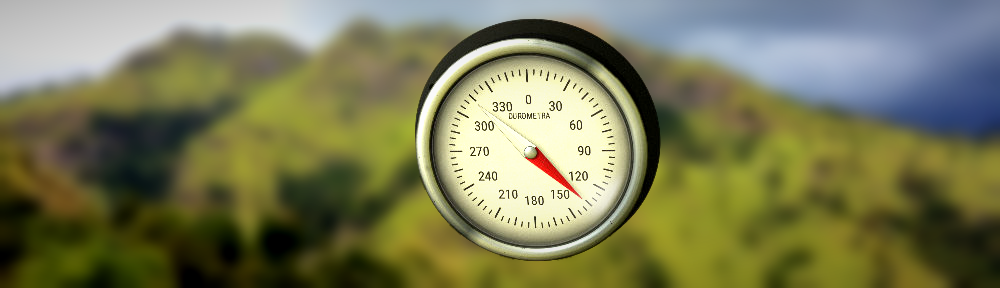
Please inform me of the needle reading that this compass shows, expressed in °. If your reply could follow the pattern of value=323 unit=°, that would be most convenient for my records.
value=135 unit=°
